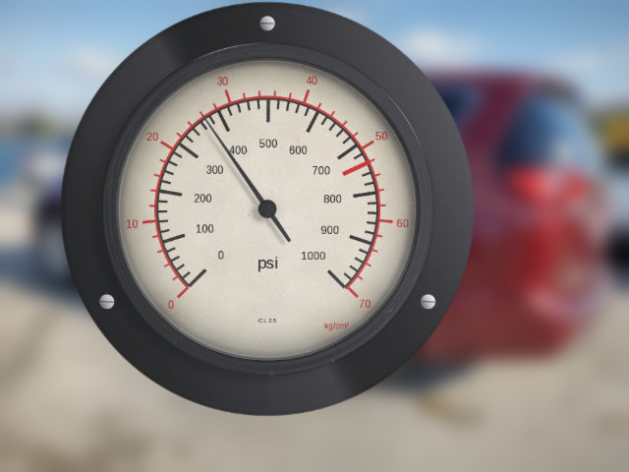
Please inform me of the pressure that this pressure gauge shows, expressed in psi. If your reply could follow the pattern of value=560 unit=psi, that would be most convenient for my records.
value=370 unit=psi
